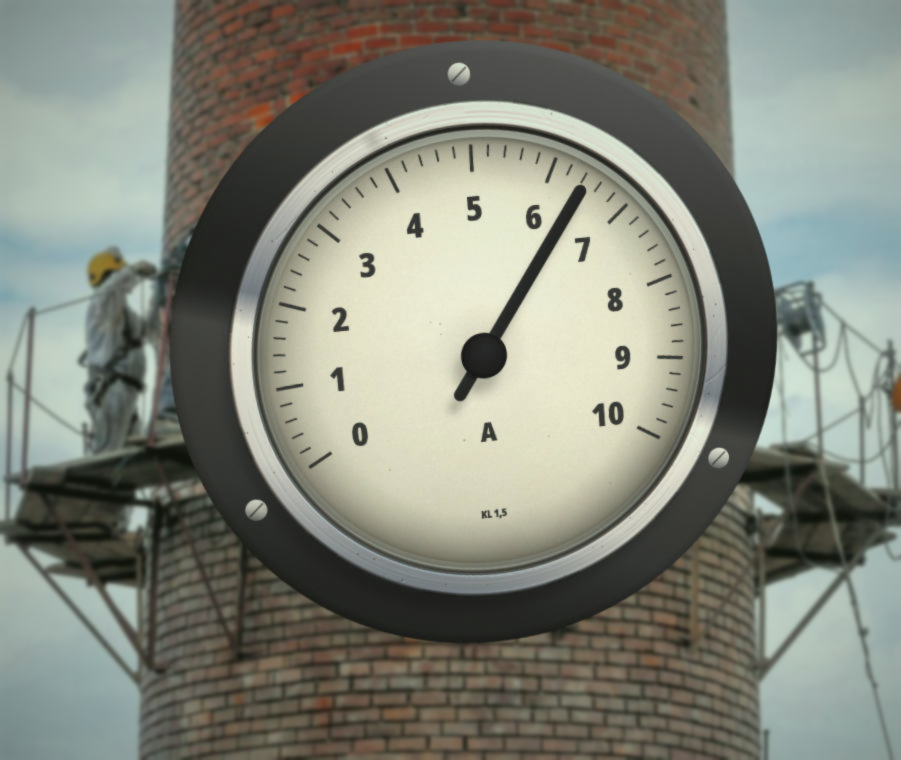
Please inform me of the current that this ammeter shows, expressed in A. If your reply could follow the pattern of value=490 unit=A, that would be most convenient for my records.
value=6.4 unit=A
